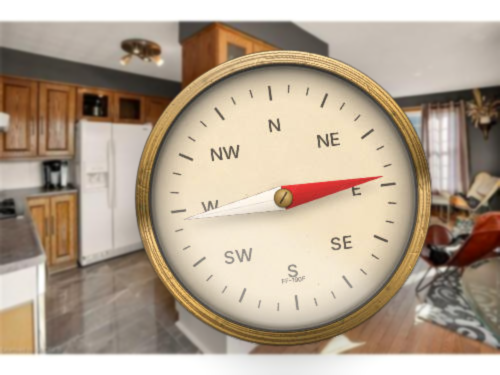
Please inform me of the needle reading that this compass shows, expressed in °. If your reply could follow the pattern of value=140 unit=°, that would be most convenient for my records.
value=85 unit=°
